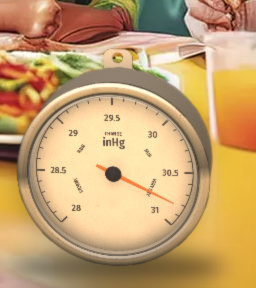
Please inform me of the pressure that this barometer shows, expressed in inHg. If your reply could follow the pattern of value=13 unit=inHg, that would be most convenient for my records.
value=30.8 unit=inHg
